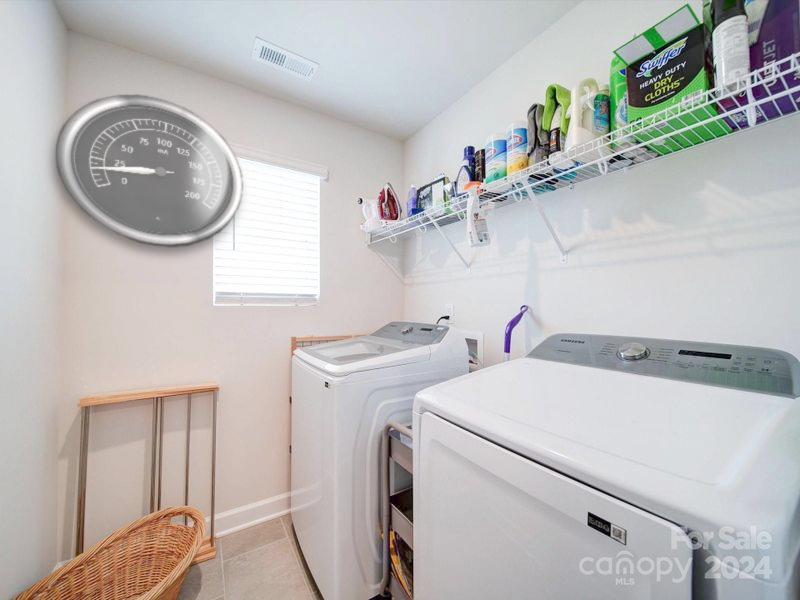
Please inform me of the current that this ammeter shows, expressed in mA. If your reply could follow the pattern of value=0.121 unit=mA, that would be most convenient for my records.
value=15 unit=mA
